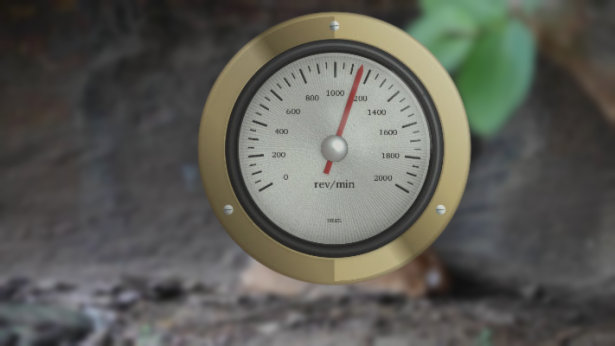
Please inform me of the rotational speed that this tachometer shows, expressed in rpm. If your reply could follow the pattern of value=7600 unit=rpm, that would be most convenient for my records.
value=1150 unit=rpm
